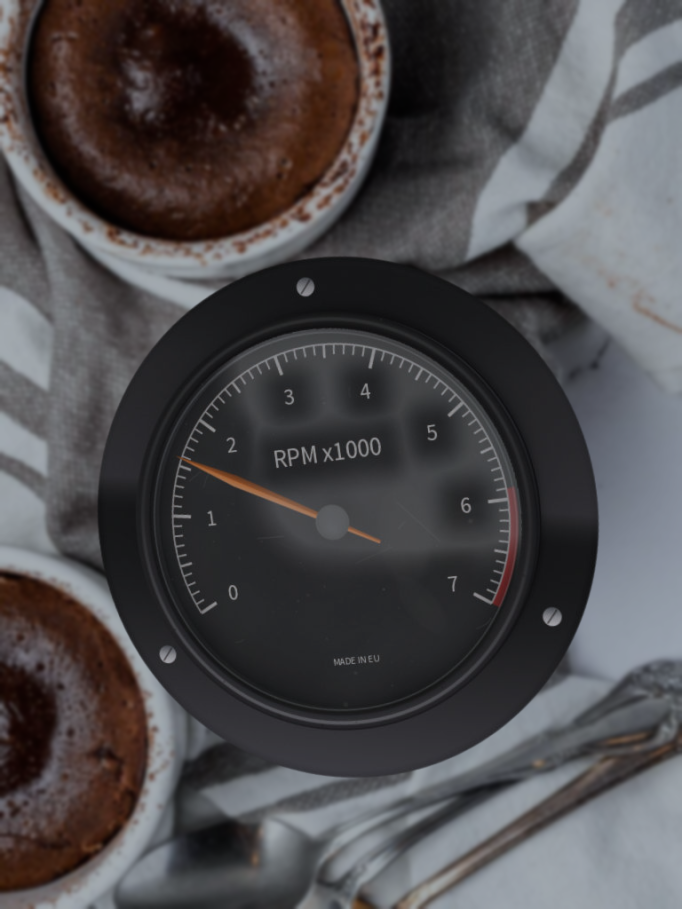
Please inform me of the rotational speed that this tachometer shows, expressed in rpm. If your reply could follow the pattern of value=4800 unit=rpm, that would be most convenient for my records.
value=1600 unit=rpm
